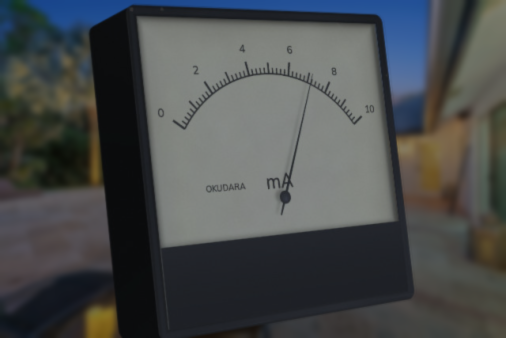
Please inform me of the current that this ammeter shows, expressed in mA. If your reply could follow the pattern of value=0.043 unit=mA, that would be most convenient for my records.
value=7 unit=mA
